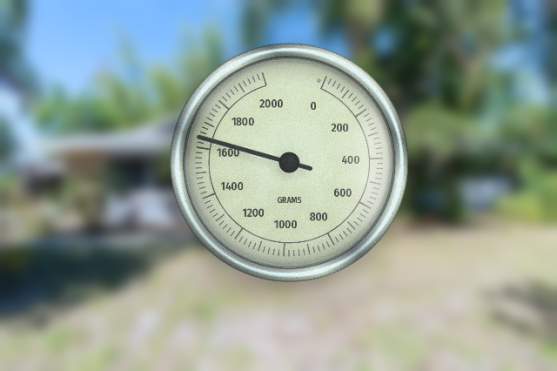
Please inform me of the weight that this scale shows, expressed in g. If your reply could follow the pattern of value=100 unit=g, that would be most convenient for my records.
value=1640 unit=g
